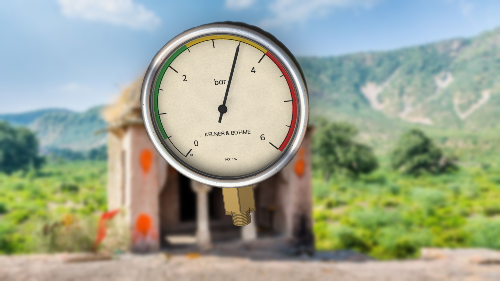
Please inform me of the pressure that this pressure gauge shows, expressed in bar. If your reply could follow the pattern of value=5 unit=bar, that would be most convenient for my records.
value=3.5 unit=bar
